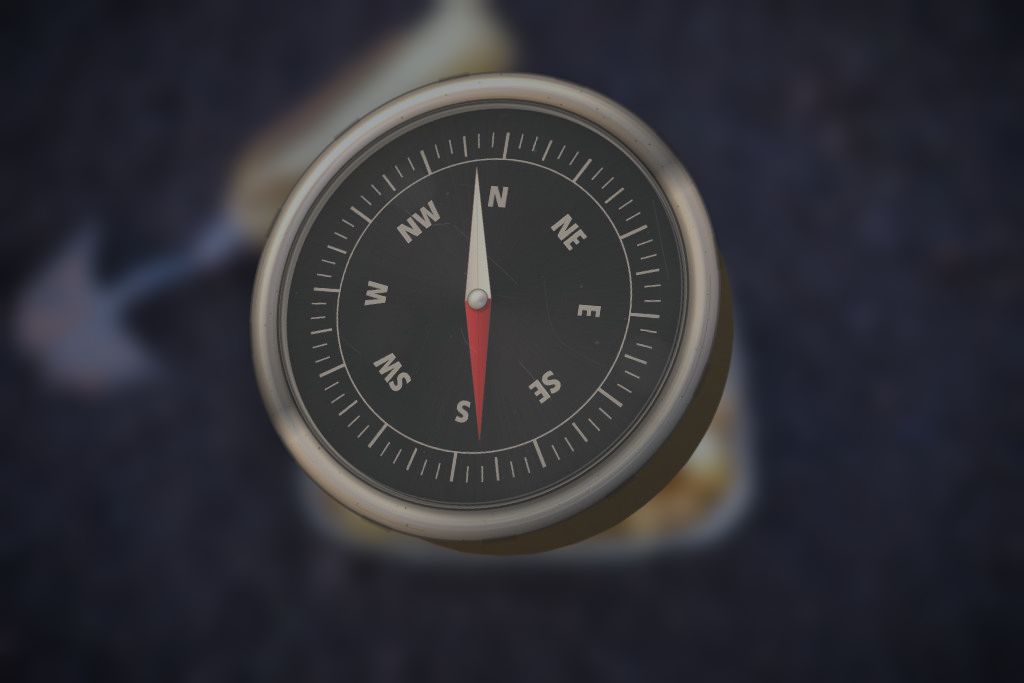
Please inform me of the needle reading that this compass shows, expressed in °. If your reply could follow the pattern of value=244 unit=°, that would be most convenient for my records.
value=170 unit=°
